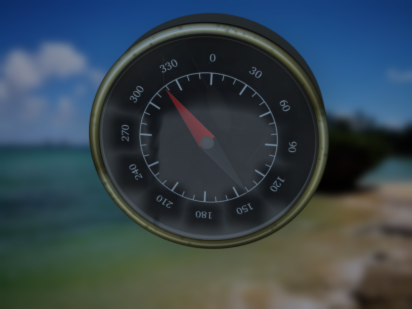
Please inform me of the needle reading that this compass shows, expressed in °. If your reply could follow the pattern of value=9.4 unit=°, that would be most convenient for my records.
value=320 unit=°
